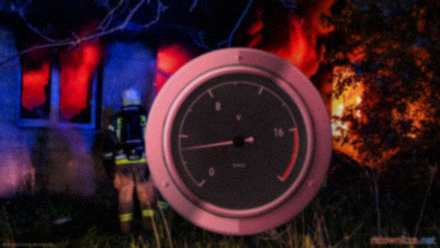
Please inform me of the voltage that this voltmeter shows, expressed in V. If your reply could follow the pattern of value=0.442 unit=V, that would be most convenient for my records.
value=3 unit=V
